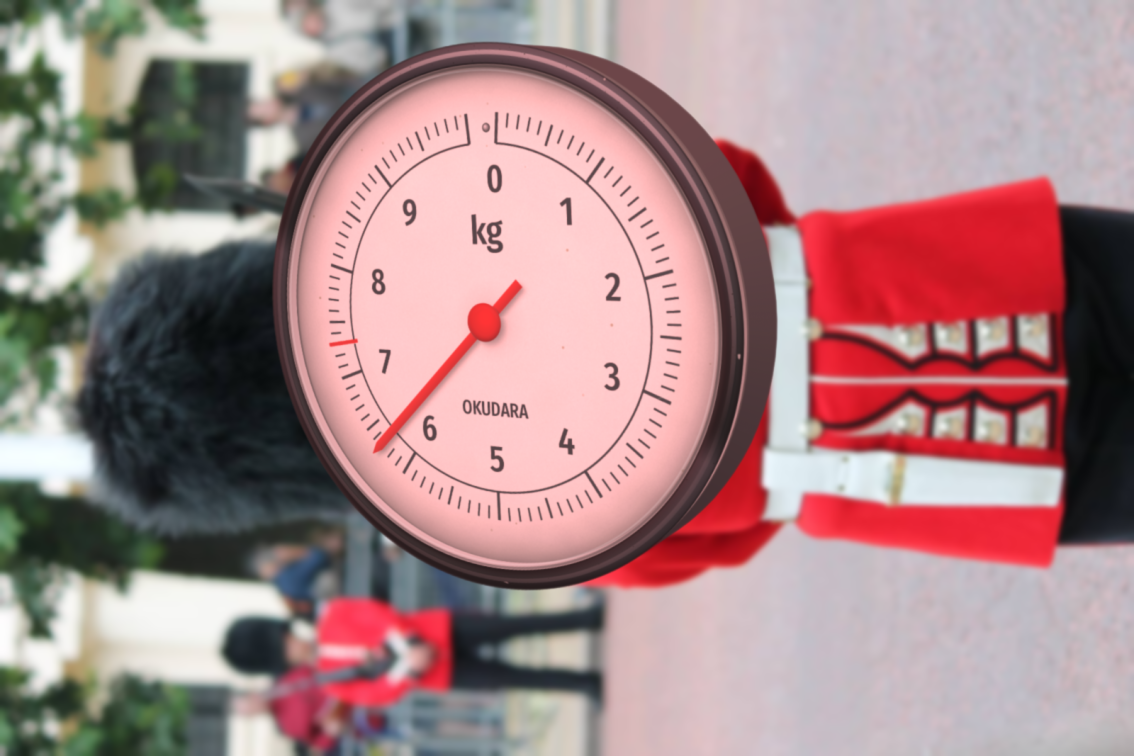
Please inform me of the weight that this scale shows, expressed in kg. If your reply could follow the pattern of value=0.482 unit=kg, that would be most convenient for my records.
value=6.3 unit=kg
